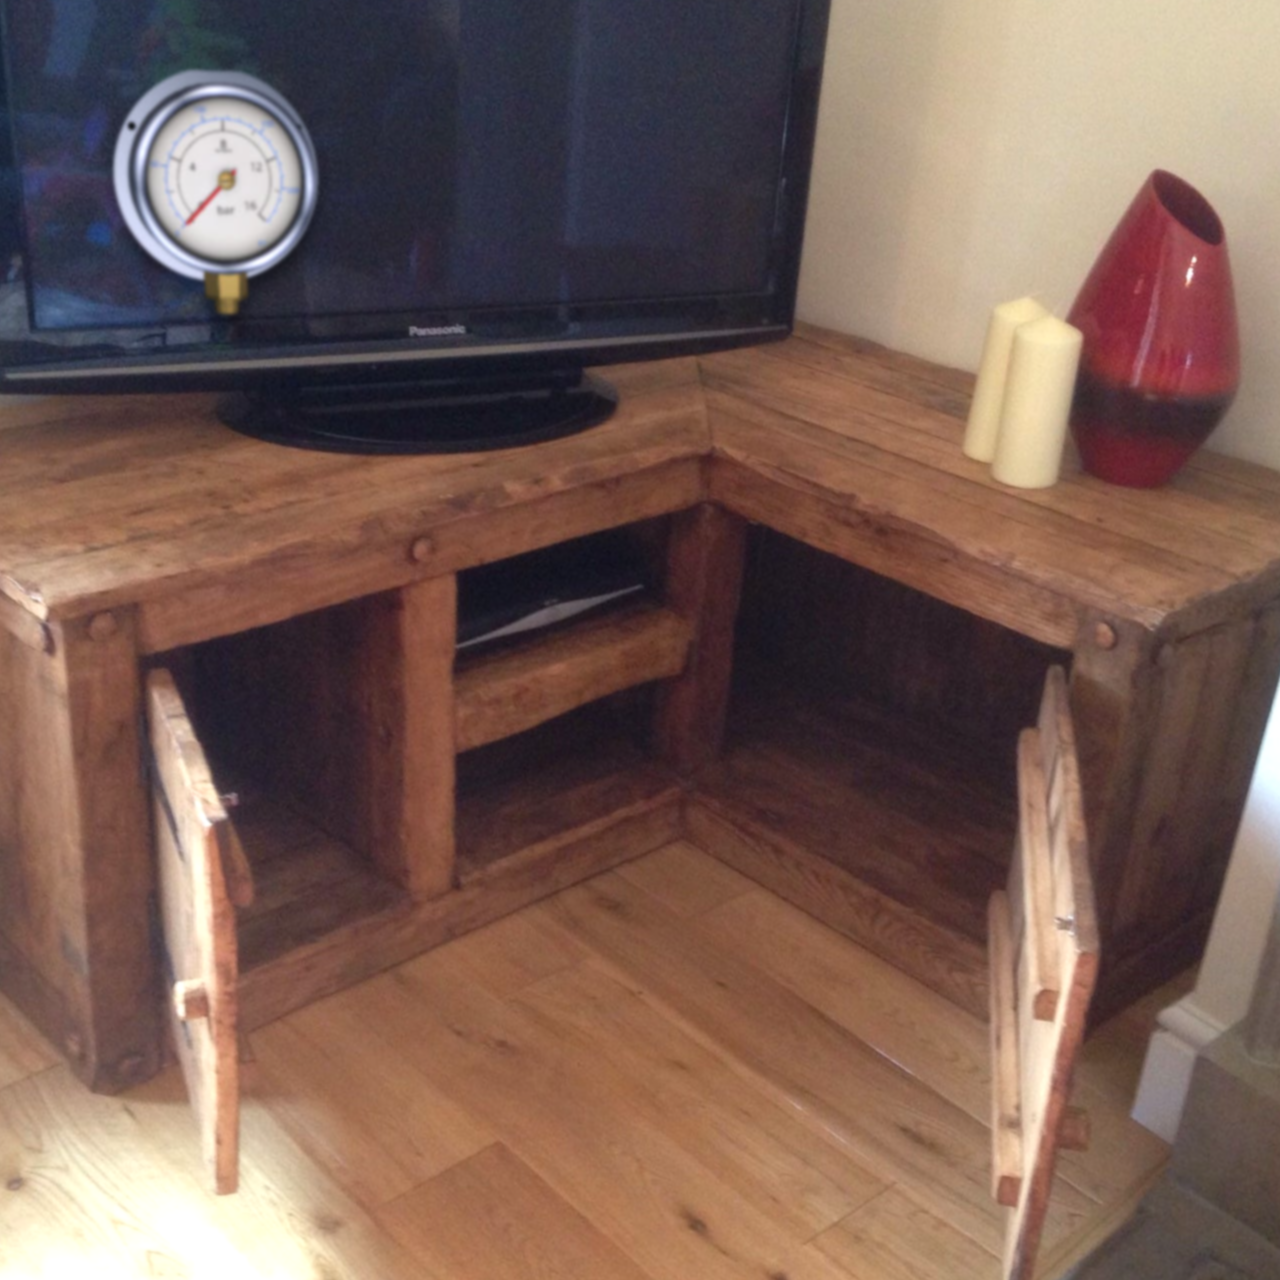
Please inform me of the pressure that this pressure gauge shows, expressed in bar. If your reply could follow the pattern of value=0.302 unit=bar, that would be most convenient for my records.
value=0 unit=bar
